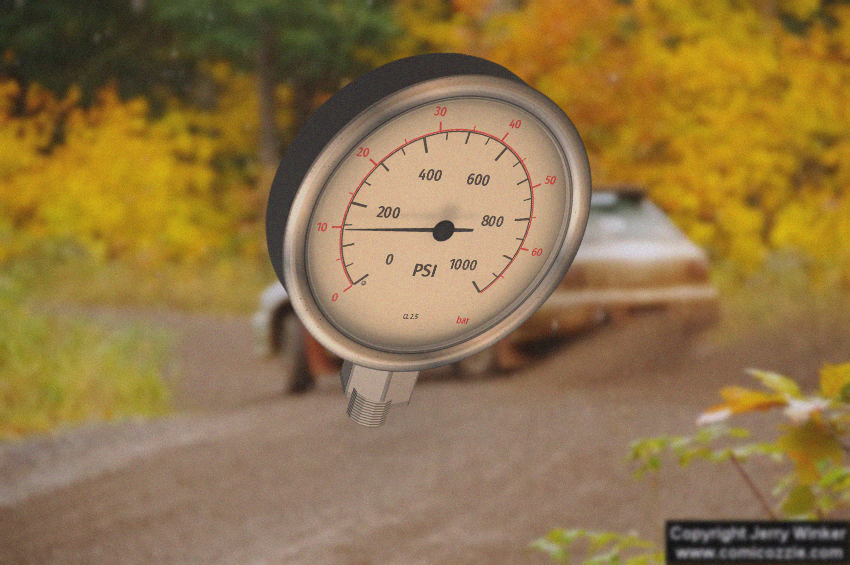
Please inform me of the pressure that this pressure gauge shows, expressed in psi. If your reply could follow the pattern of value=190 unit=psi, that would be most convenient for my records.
value=150 unit=psi
